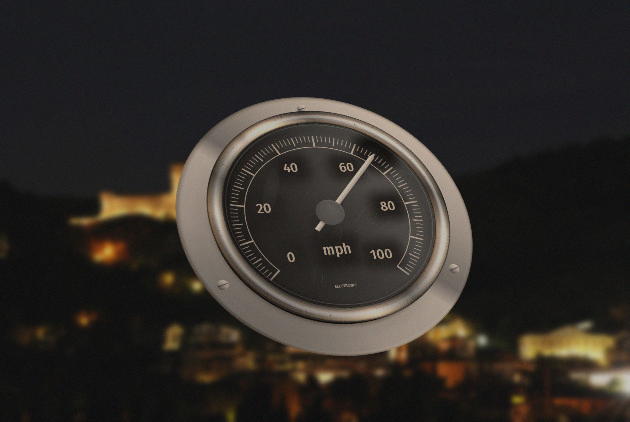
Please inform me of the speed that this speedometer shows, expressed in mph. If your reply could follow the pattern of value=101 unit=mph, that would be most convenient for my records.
value=65 unit=mph
